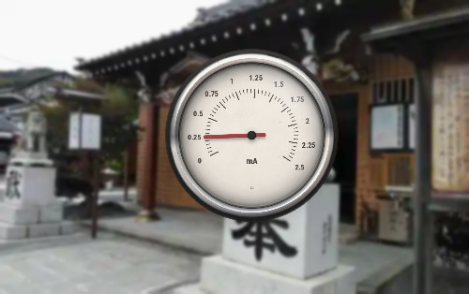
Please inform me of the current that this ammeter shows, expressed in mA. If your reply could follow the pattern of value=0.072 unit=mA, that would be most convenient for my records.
value=0.25 unit=mA
